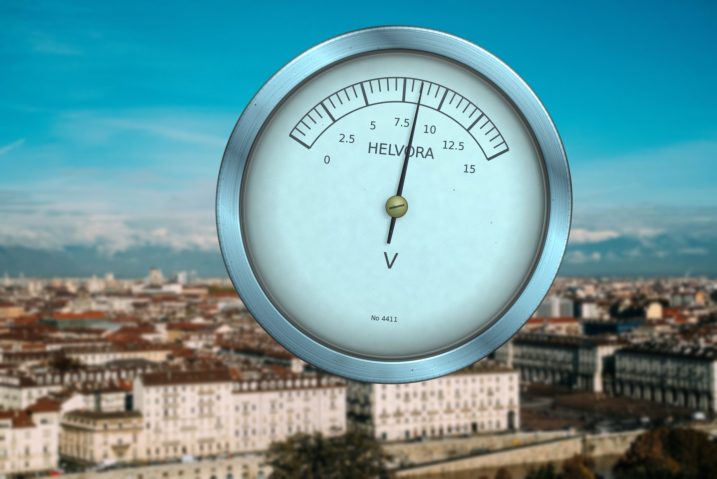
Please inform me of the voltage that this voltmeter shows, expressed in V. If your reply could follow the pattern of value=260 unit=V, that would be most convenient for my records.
value=8.5 unit=V
